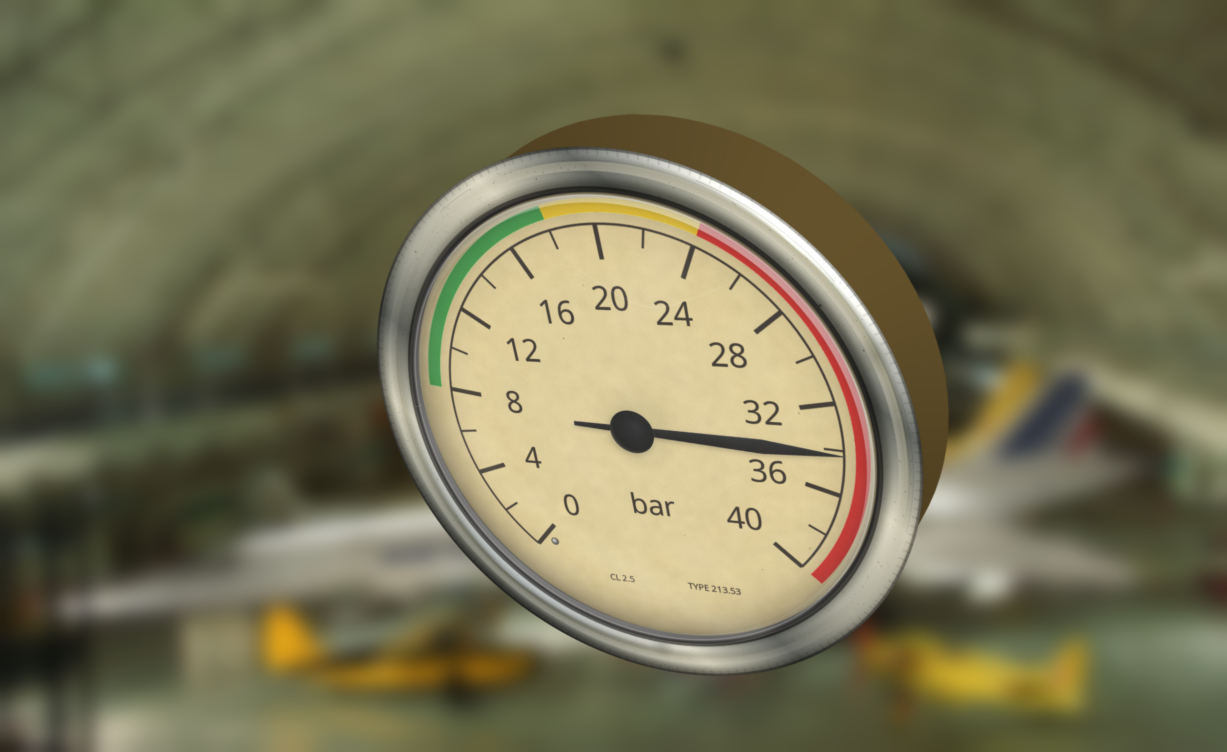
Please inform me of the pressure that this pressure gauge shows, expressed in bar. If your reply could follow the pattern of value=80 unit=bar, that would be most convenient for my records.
value=34 unit=bar
